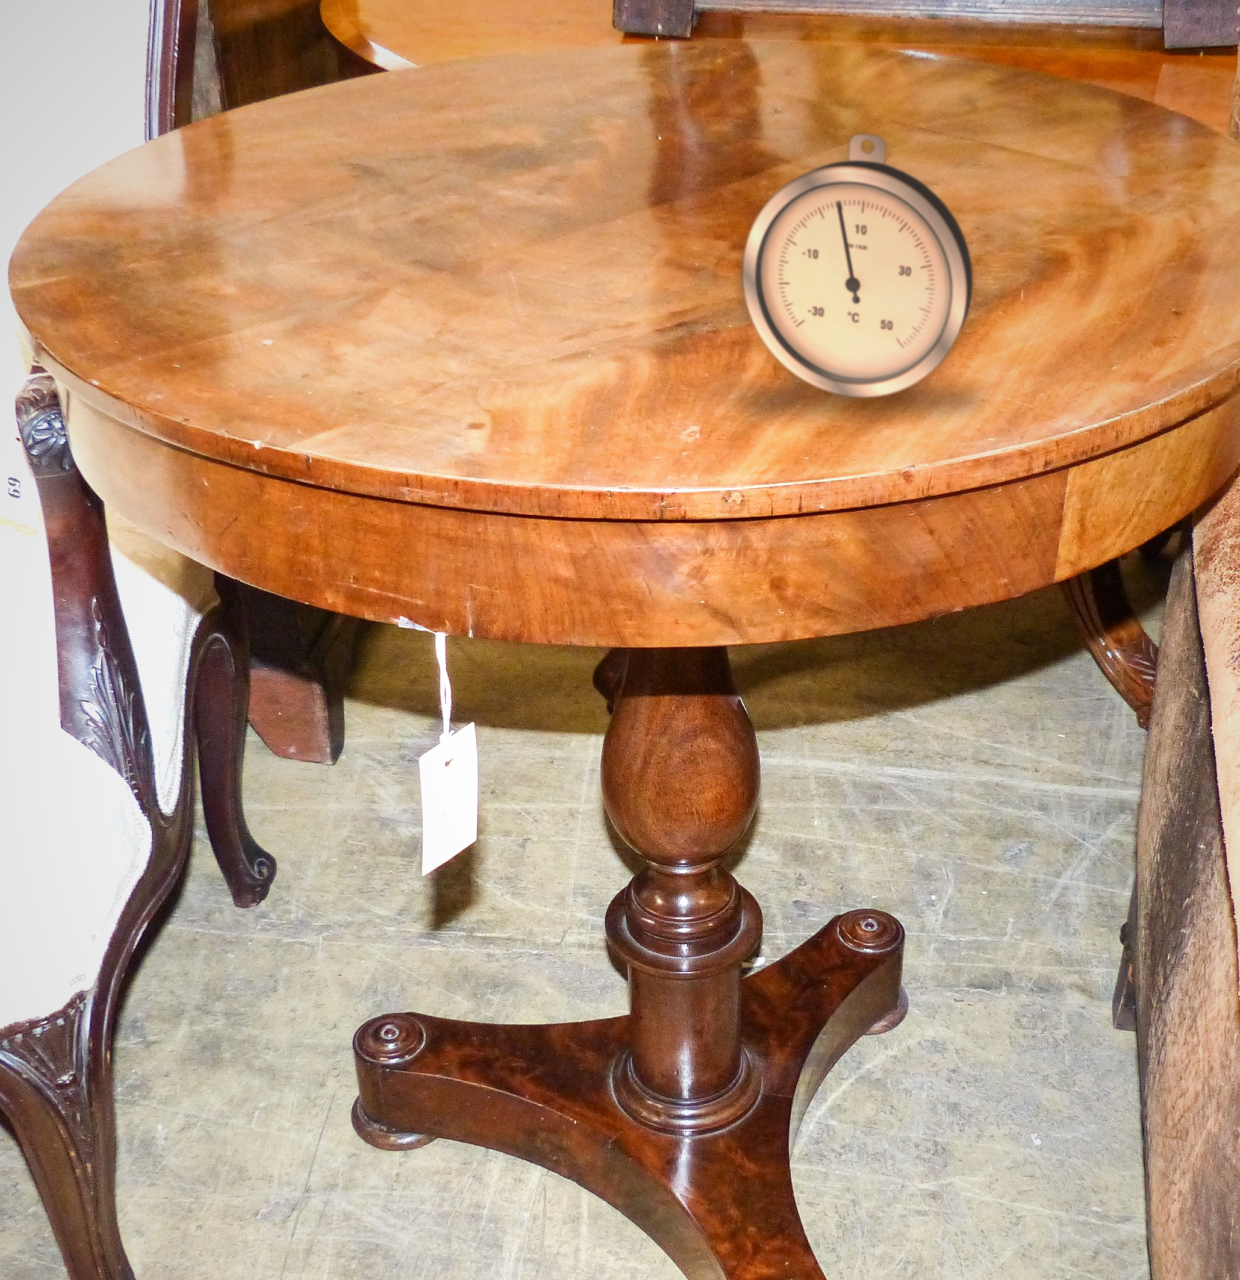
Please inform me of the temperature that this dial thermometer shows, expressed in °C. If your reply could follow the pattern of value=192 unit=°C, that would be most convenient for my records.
value=5 unit=°C
